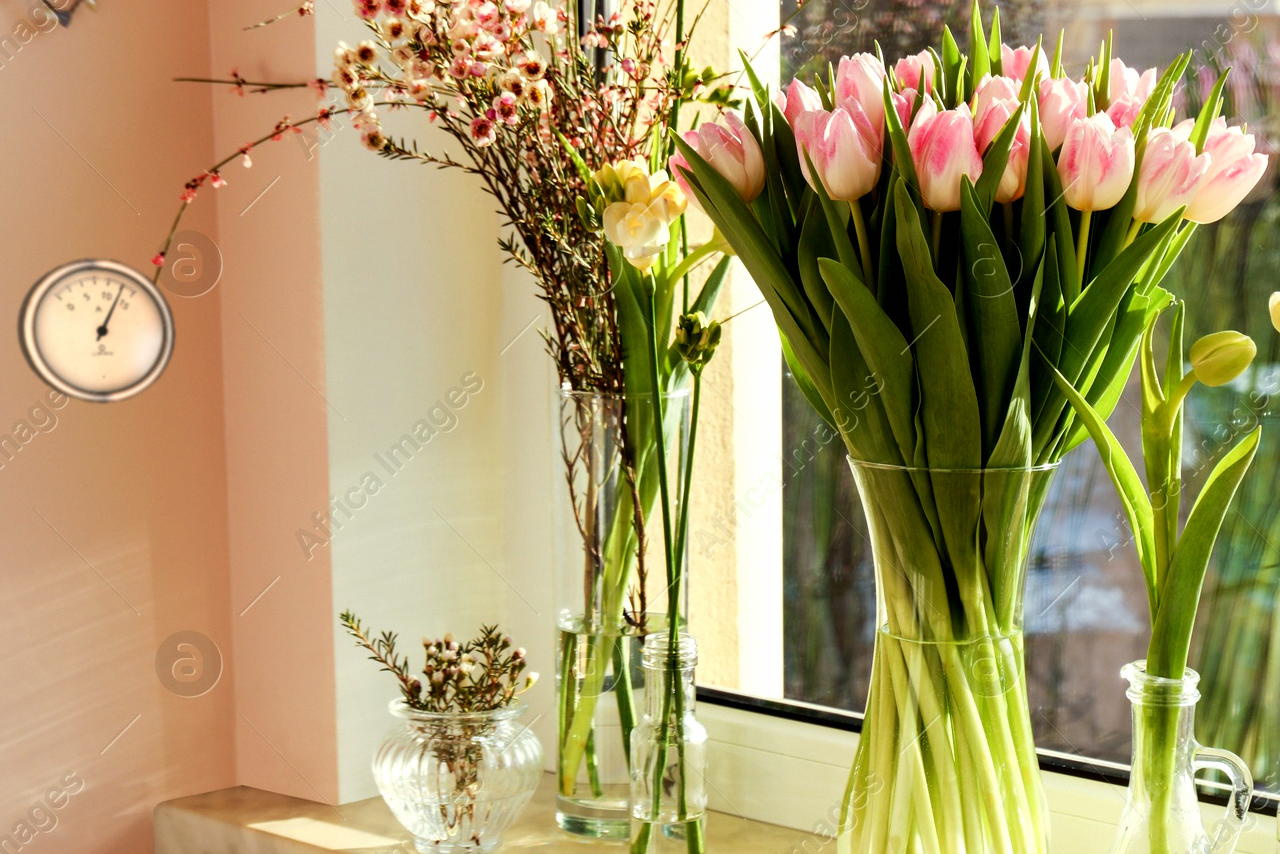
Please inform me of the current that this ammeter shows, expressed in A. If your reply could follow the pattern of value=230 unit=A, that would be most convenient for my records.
value=12.5 unit=A
